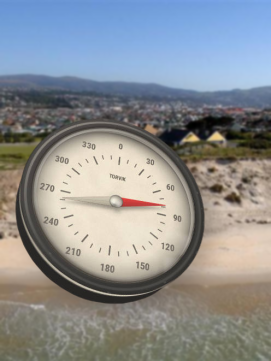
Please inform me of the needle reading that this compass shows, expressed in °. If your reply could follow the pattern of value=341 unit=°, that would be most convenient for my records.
value=80 unit=°
